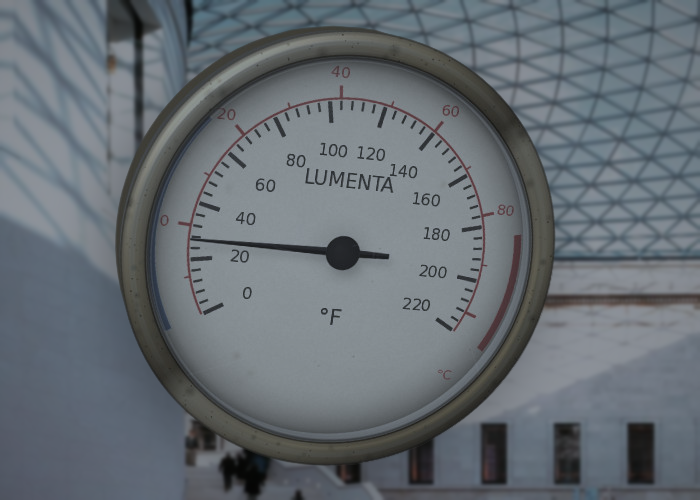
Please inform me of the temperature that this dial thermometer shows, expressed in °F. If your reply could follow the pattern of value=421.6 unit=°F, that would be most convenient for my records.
value=28 unit=°F
